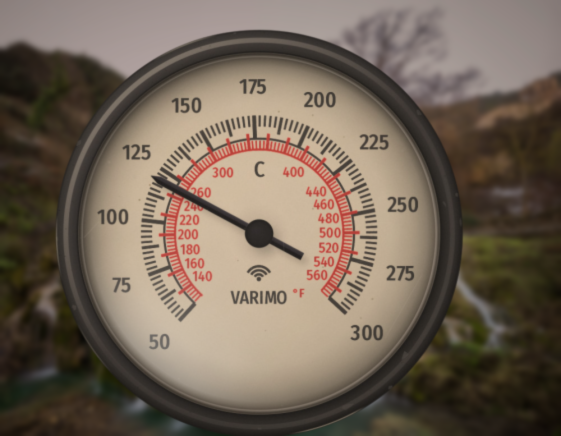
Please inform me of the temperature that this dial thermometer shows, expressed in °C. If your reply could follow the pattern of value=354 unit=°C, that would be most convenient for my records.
value=120 unit=°C
